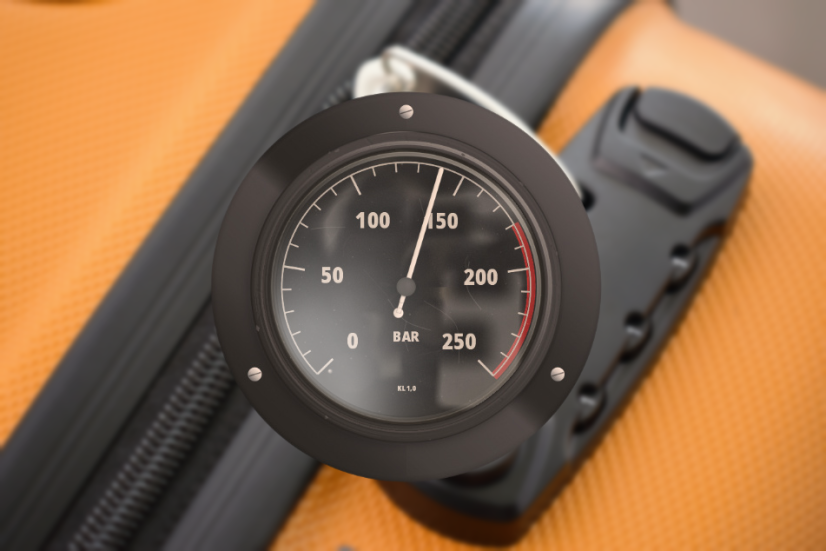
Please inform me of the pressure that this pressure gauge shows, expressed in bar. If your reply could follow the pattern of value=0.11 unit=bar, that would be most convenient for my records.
value=140 unit=bar
